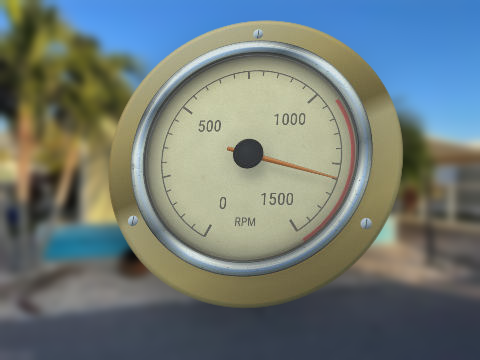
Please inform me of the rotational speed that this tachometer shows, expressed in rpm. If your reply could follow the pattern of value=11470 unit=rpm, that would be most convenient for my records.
value=1300 unit=rpm
